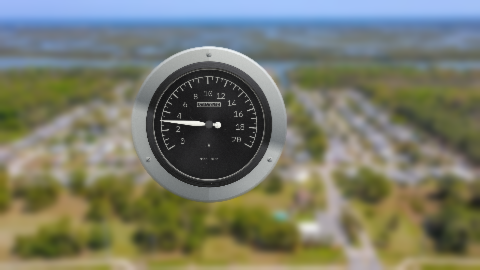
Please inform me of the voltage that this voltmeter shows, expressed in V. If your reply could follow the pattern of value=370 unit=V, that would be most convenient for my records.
value=3 unit=V
